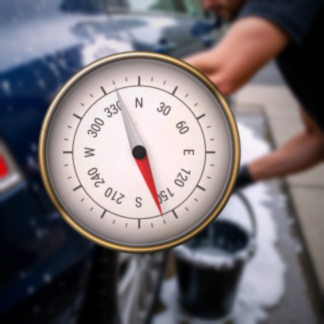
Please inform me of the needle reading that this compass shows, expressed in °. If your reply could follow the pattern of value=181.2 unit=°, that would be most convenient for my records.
value=160 unit=°
